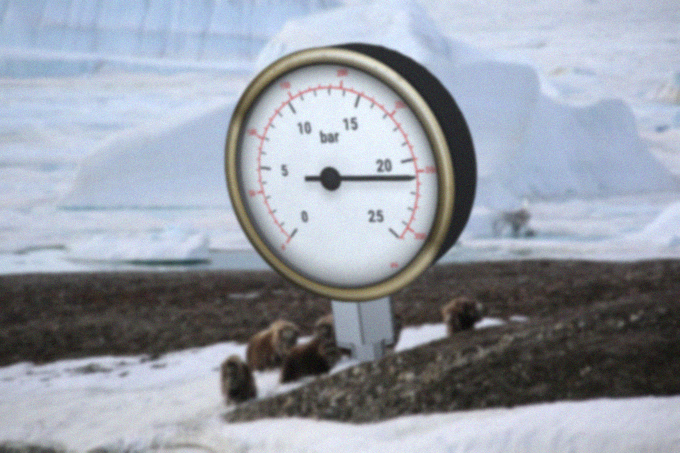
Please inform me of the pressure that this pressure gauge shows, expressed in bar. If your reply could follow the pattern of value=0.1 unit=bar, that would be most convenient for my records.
value=21 unit=bar
